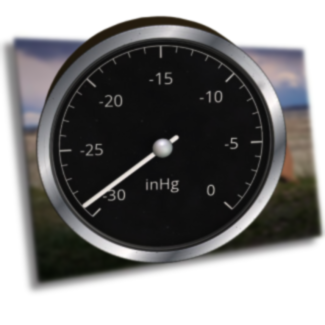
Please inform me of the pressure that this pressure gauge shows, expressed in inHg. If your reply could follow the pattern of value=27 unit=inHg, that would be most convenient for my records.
value=-29 unit=inHg
